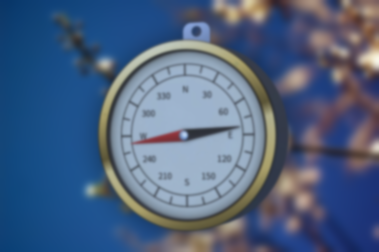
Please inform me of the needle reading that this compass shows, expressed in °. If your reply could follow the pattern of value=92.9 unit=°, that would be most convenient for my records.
value=262.5 unit=°
